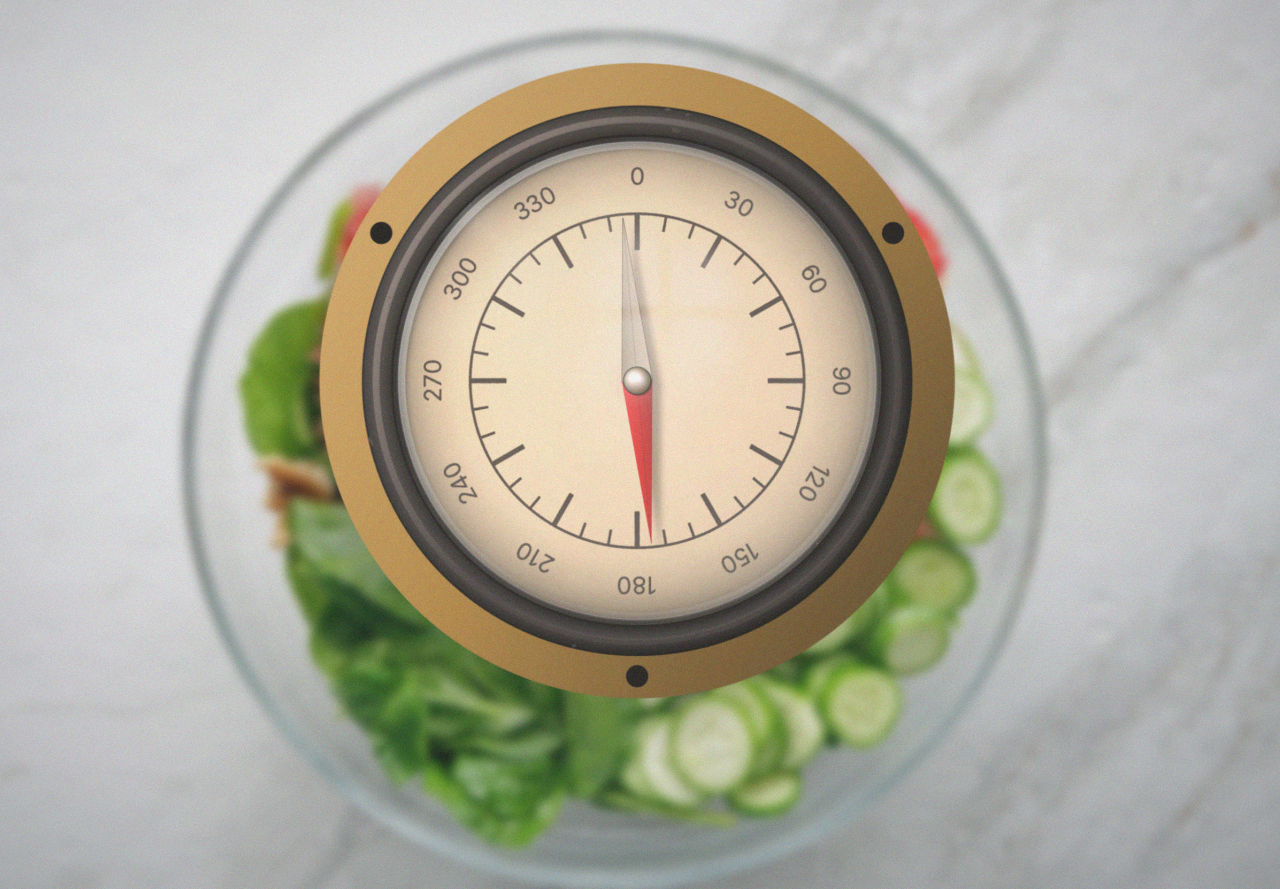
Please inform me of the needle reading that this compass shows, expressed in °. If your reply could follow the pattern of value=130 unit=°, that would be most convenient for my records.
value=175 unit=°
